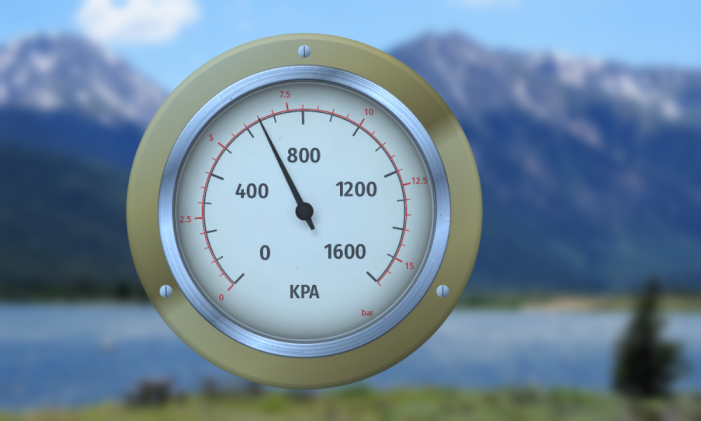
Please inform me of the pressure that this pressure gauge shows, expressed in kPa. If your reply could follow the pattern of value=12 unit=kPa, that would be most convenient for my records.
value=650 unit=kPa
